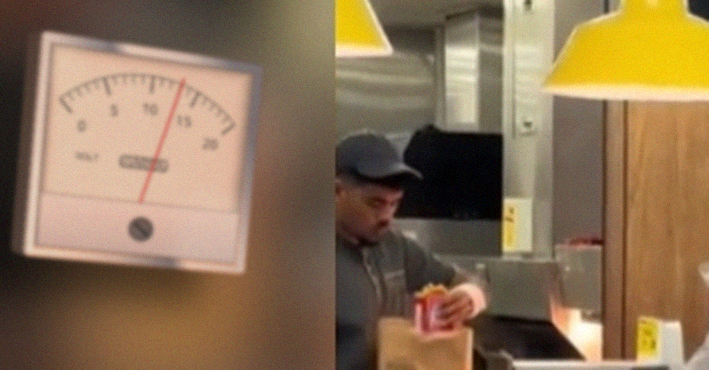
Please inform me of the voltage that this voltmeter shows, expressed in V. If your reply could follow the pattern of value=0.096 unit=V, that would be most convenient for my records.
value=13 unit=V
